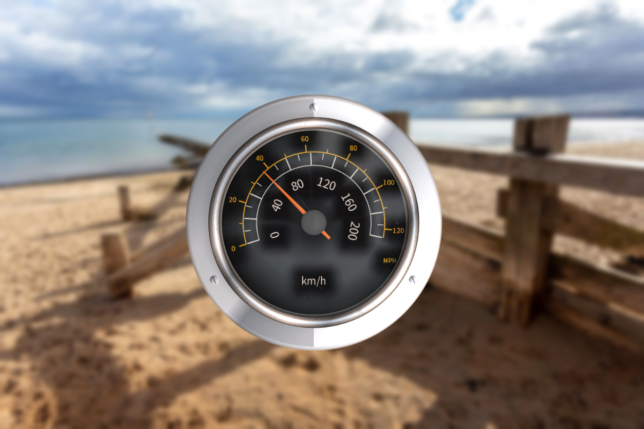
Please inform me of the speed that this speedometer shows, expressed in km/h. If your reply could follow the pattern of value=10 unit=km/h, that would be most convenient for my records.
value=60 unit=km/h
